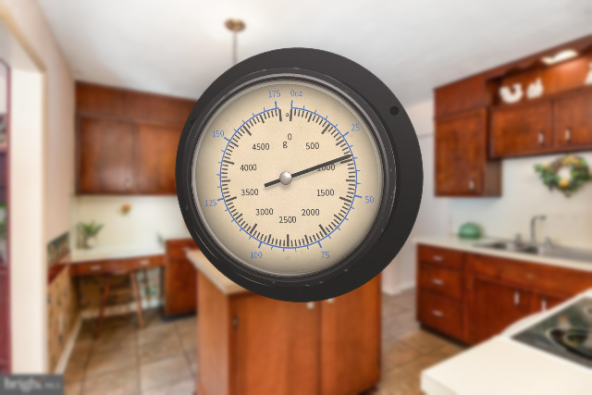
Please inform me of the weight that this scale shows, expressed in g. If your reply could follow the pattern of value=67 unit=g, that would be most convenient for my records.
value=950 unit=g
